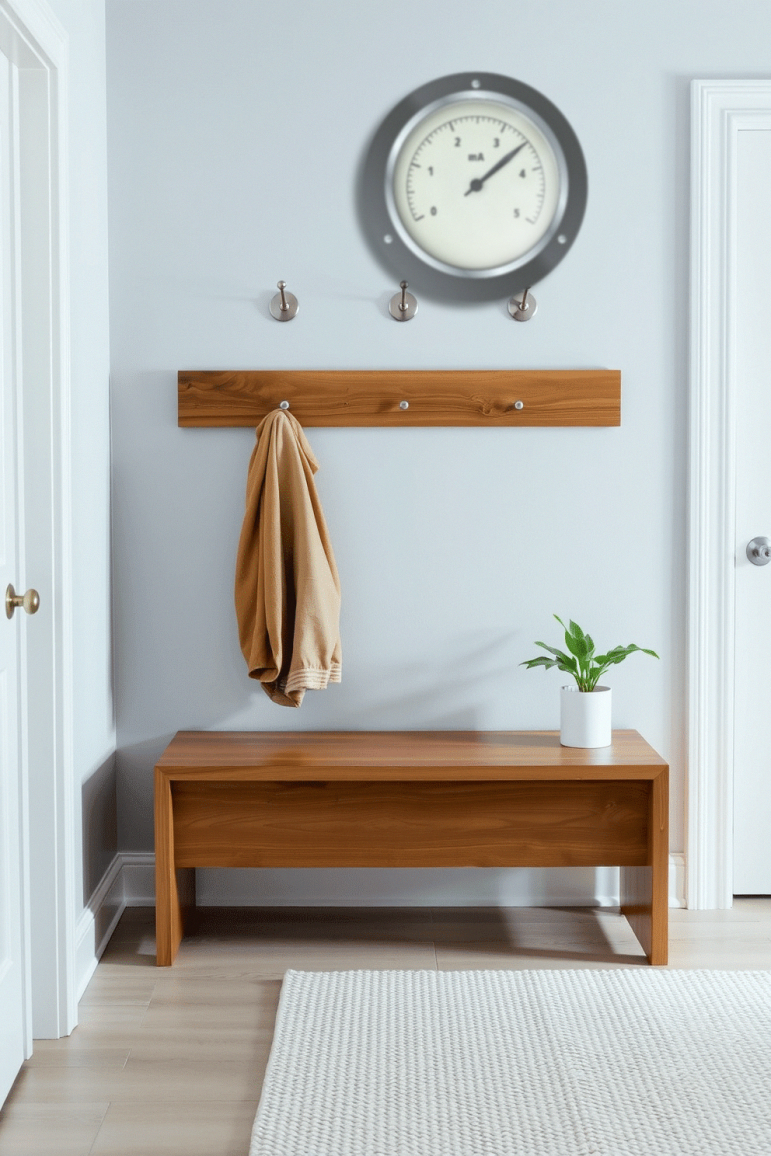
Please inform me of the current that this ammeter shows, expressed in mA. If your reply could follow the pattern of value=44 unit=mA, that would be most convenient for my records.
value=3.5 unit=mA
